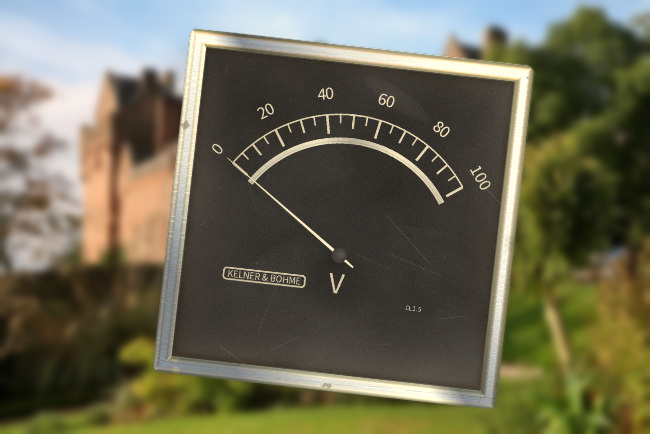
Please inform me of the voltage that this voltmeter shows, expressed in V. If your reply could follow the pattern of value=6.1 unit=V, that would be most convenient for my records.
value=0 unit=V
